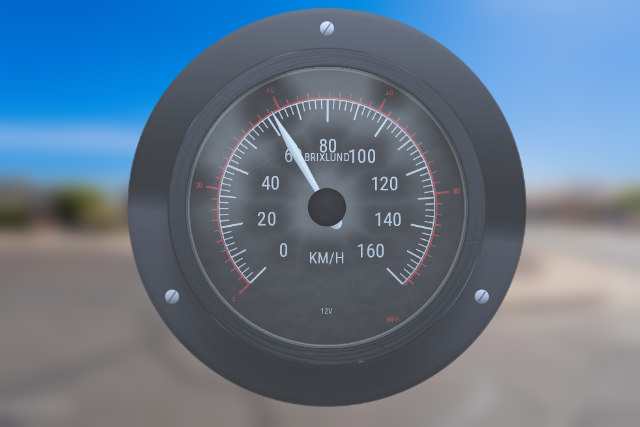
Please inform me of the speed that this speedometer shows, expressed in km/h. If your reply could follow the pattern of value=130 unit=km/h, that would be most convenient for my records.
value=62 unit=km/h
